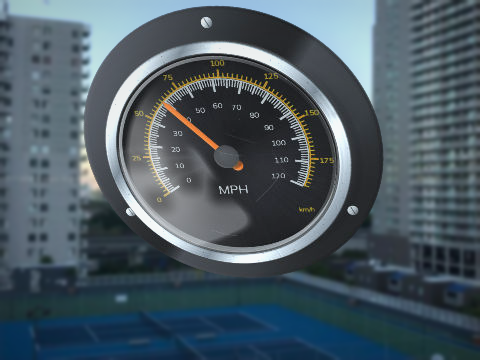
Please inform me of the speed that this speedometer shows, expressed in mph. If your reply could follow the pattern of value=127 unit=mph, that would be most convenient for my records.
value=40 unit=mph
